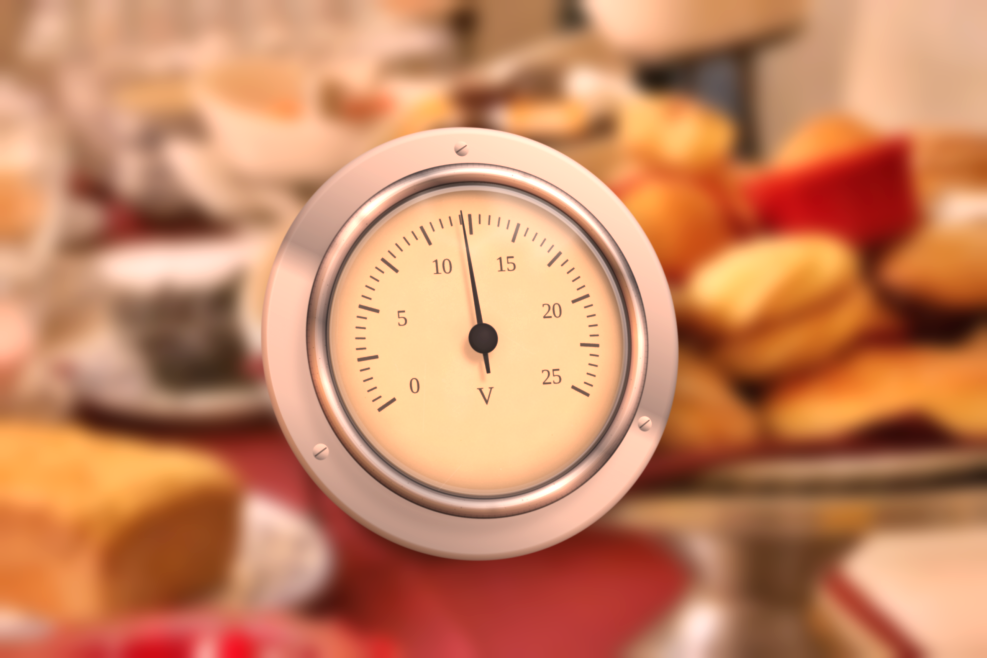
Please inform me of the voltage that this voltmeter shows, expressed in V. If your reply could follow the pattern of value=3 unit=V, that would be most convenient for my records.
value=12 unit=V
